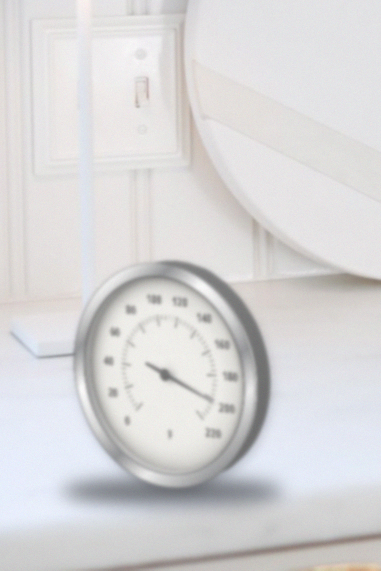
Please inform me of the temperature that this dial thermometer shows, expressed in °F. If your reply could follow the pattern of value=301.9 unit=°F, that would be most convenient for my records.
value=200 unit=°F
